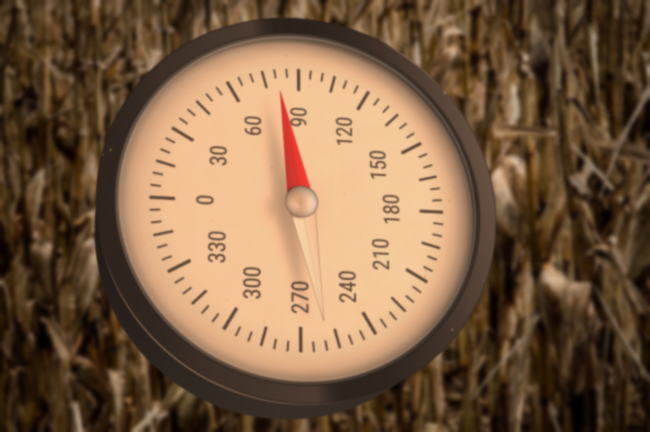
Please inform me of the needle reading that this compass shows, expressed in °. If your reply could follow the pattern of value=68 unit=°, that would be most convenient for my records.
value=80 unit=°
